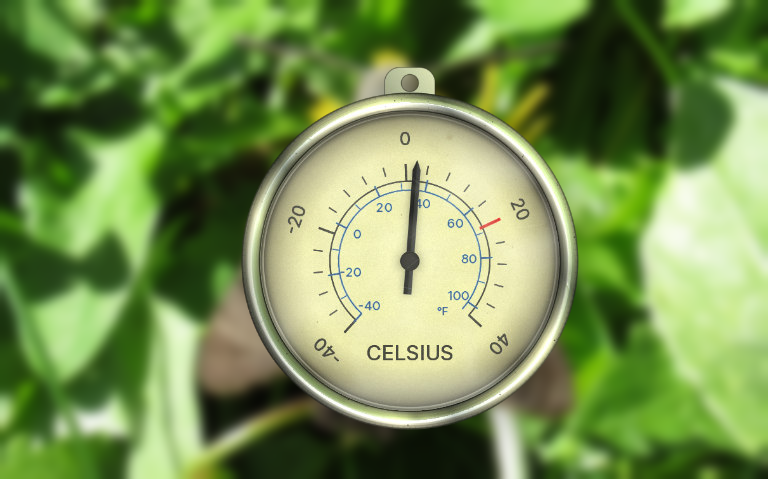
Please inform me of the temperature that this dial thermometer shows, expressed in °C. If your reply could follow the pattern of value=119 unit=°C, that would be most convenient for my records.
value=2 unit=°C
